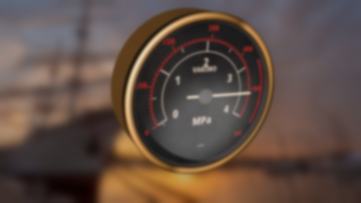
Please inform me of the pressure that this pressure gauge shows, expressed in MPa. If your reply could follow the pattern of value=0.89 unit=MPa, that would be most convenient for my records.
value=3.5 unit=MPa
